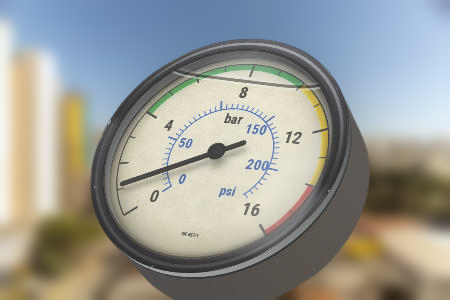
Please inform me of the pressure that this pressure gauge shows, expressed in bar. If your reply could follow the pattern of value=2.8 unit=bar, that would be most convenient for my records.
value=1 unit=bar
